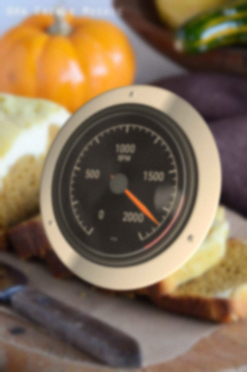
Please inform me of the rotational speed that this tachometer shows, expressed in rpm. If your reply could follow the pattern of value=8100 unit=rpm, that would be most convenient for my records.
value=1850 unit=rpm
